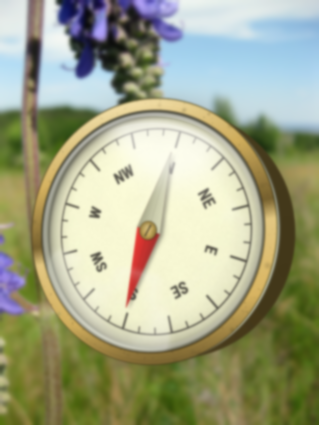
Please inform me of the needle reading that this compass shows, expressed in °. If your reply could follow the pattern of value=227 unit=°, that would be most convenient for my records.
value=180 unit=°
